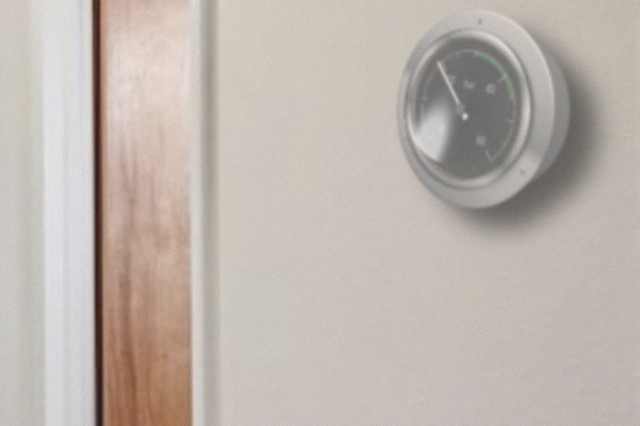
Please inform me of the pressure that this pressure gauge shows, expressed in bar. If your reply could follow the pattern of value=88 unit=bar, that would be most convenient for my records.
value=20 unit=bar
